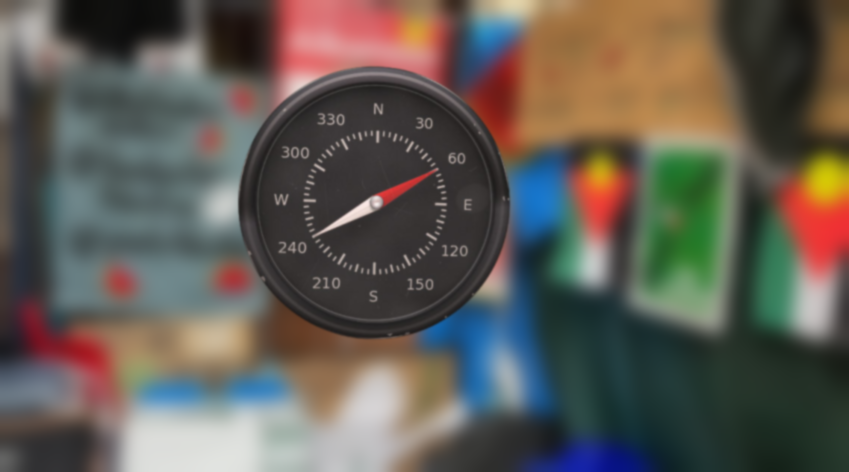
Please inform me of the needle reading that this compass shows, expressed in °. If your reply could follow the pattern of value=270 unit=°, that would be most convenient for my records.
value=60 unit=°
